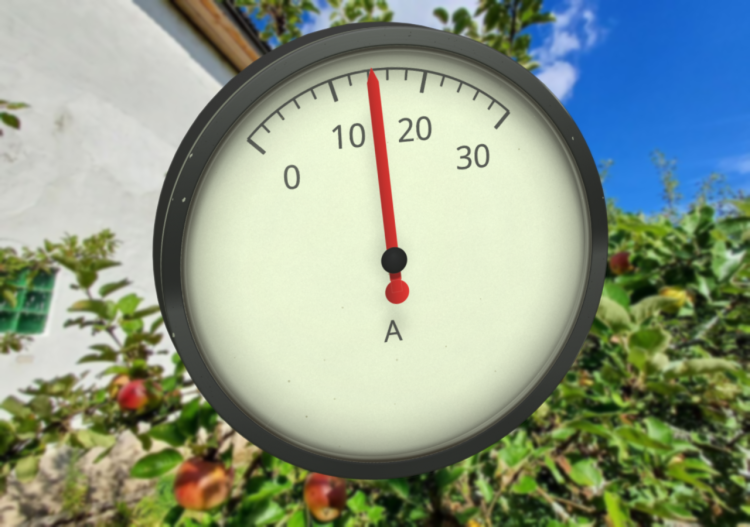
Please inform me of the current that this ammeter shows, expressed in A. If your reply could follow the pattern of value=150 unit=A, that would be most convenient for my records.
value=14 unit=A
